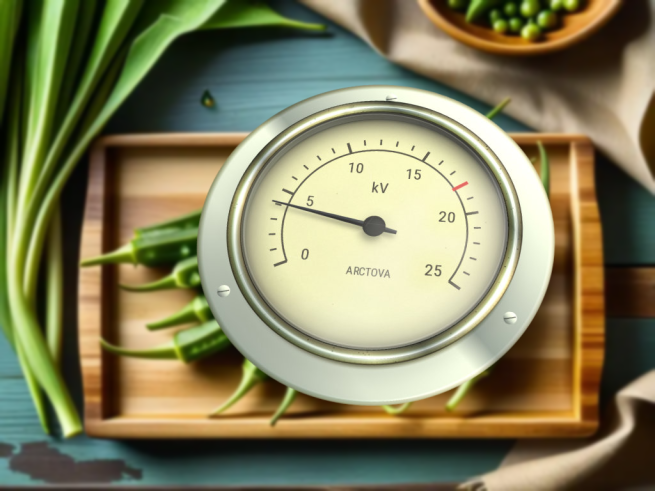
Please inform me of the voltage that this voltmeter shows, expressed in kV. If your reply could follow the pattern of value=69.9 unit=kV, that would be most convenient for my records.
value=4 unit=kV
